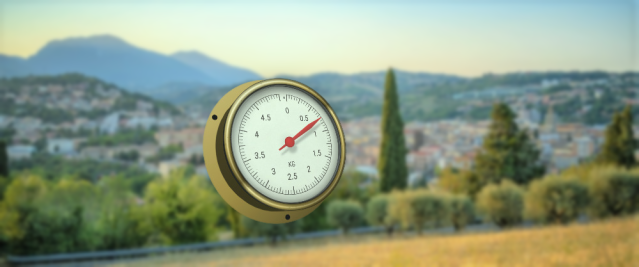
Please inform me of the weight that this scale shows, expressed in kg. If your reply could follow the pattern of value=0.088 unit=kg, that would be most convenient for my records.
value=0.75 unit=kg
